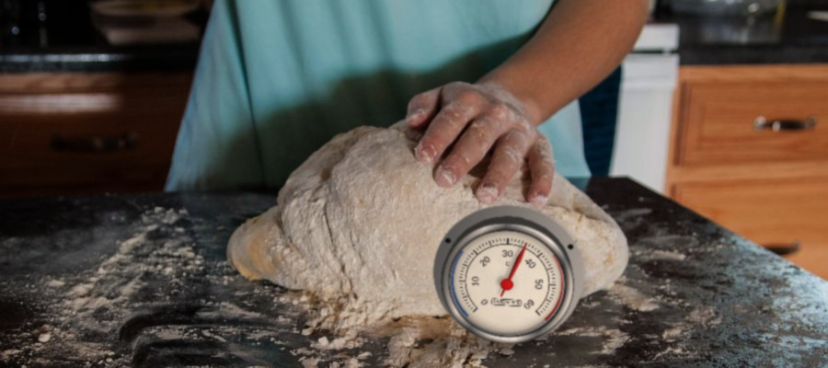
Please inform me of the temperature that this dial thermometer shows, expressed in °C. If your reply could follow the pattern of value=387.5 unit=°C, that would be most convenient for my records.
value=35 unit=°C
